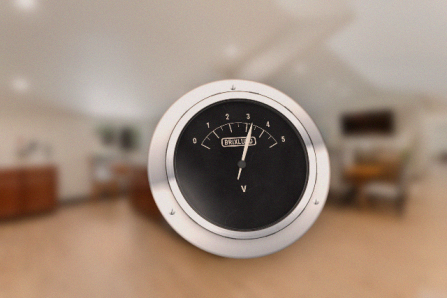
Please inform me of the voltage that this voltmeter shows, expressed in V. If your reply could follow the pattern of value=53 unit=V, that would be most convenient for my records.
value=3.25 unit=V
